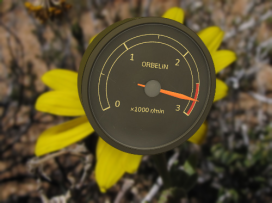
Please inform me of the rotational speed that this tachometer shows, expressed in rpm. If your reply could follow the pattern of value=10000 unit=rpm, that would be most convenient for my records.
value=2750 unit=rpm
